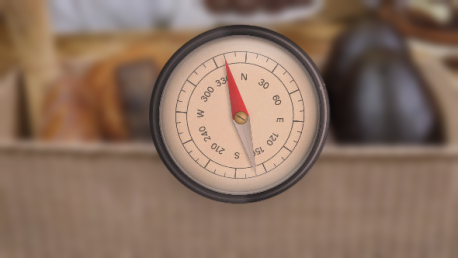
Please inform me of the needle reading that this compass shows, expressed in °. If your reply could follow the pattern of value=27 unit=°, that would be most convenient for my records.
value=340 unit=°
